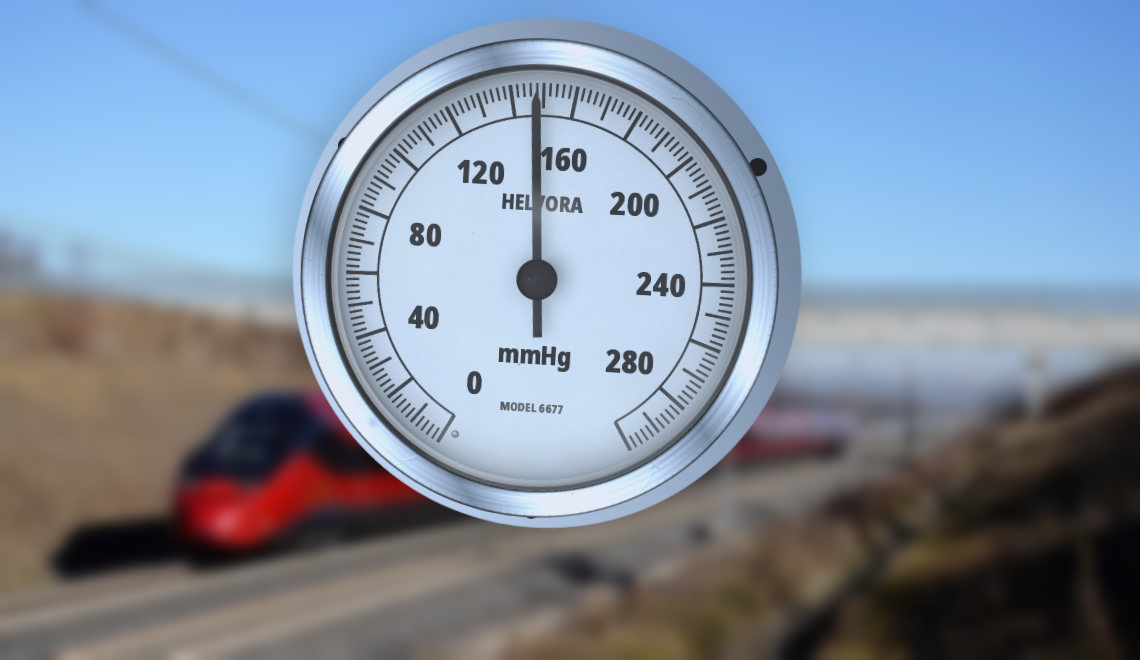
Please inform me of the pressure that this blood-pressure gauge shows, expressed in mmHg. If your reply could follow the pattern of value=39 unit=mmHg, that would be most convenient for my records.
value=148 unit=mmHg
